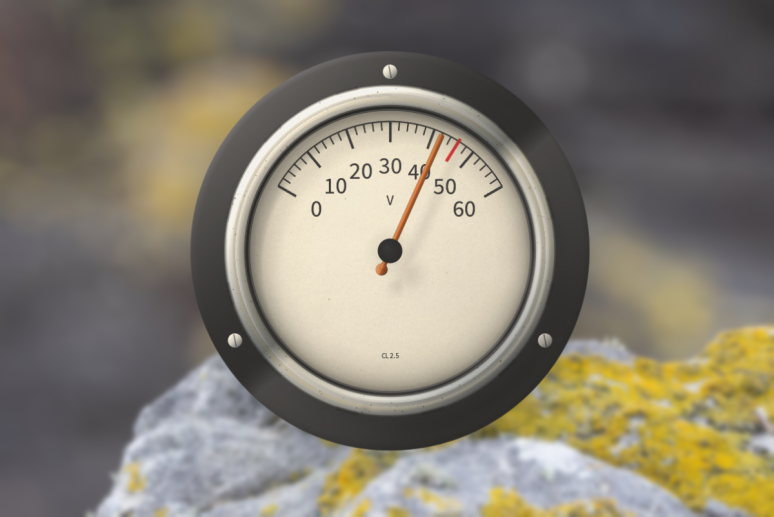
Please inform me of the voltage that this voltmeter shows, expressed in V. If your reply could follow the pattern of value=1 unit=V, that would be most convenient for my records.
value=42 unit=V
